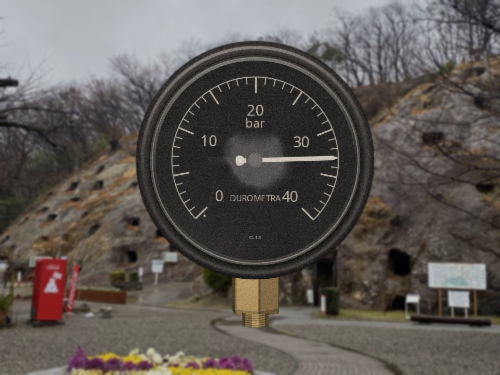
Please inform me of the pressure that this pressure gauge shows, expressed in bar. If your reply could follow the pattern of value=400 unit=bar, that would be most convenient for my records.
value=33 unit=bar
